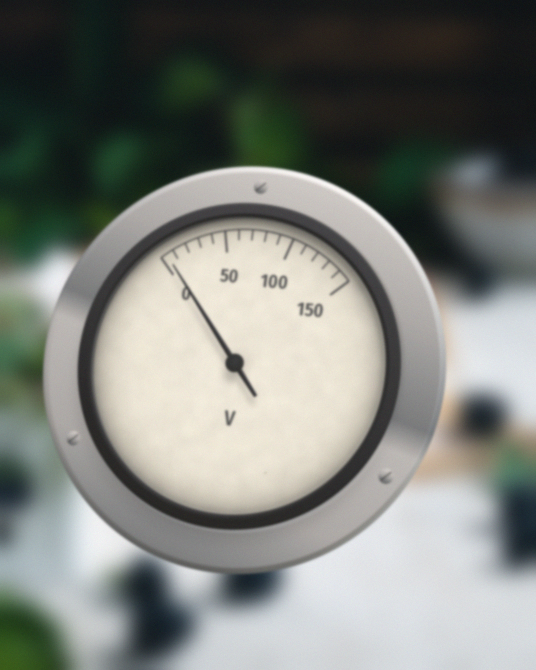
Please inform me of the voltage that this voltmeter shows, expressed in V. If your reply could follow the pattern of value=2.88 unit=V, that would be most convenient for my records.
value=5 unit=V
